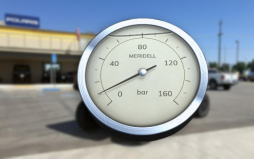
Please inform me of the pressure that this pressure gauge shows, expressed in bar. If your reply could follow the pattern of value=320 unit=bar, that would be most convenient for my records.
value=10 unit=bar
